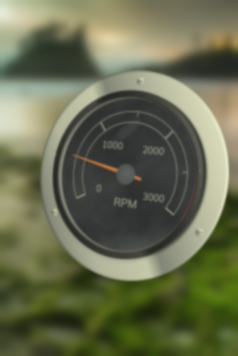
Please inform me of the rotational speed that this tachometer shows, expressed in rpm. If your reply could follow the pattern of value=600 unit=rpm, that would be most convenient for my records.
value=500 unit=rpm
